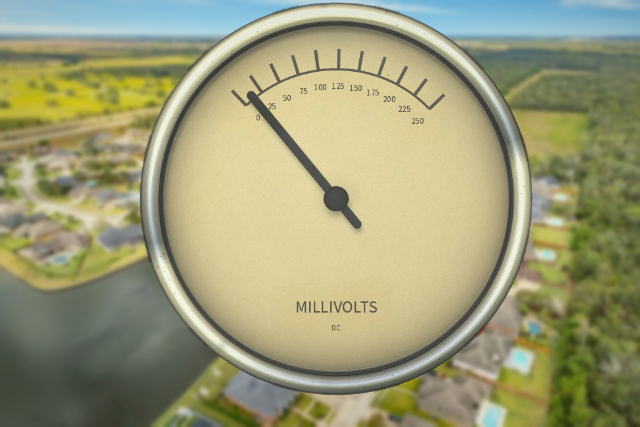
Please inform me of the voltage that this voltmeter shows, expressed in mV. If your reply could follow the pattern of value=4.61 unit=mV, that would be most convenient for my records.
value=12.5 unit=mV
